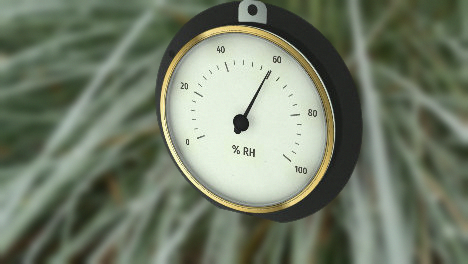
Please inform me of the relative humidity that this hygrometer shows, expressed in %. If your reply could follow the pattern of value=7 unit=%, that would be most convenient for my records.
value=60 unit=%
